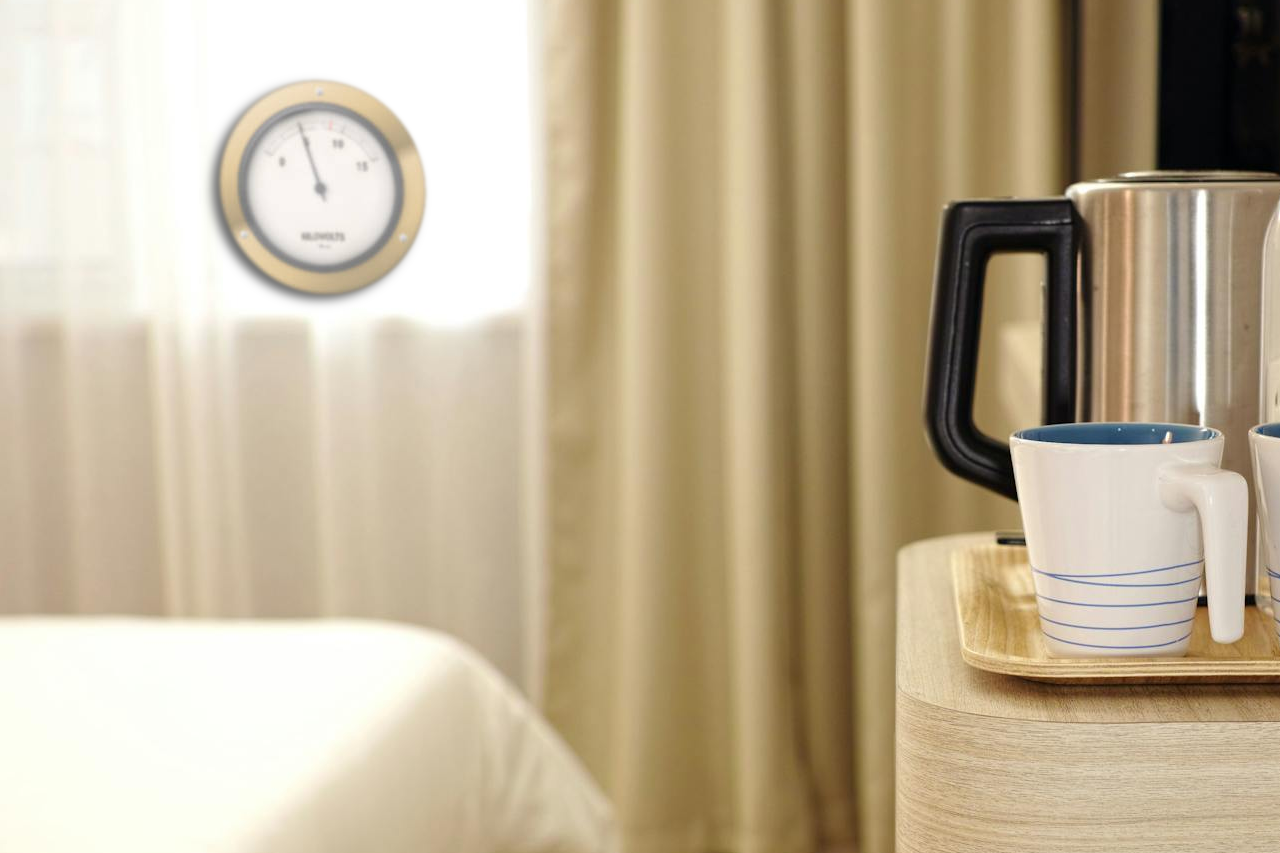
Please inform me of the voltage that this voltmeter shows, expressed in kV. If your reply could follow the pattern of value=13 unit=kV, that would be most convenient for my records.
value=5 unit=kV
